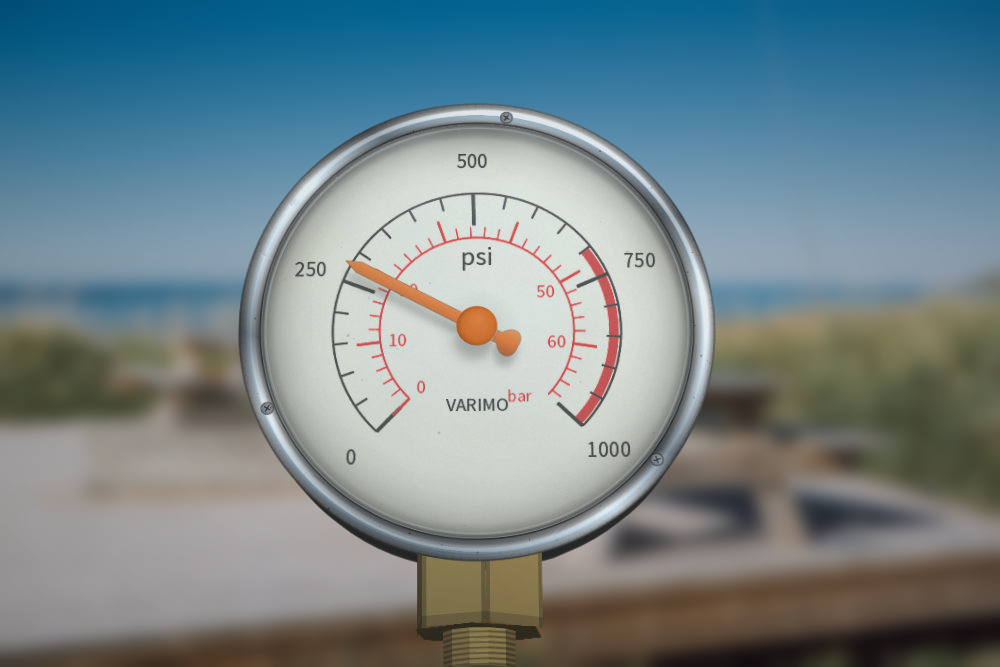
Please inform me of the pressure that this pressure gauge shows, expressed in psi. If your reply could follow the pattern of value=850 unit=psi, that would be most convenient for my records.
value=275 unit=psi
